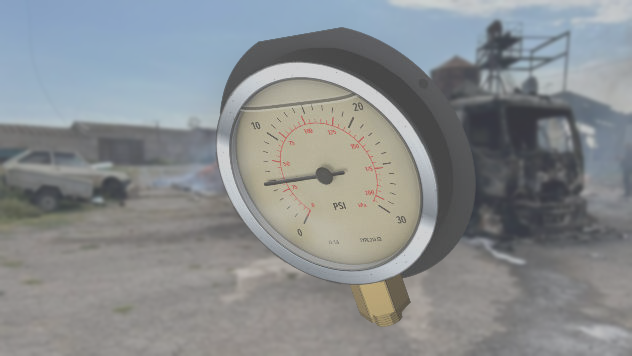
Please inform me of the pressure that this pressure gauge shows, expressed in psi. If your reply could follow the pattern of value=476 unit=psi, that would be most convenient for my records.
value=5 unit=psi
